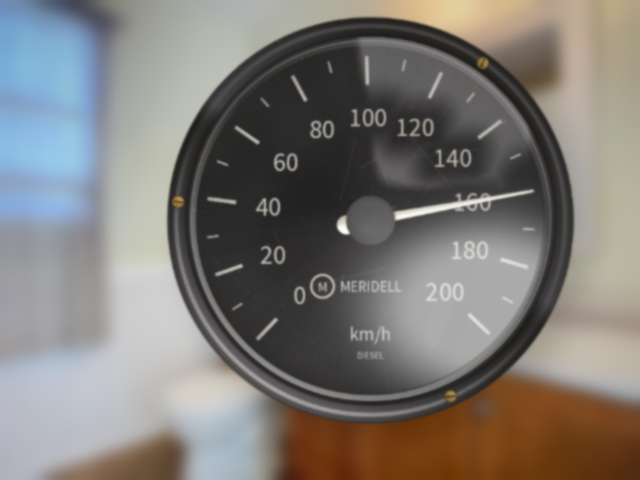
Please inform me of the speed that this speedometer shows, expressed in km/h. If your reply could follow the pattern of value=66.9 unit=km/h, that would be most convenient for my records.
value=160 unit=km/h
